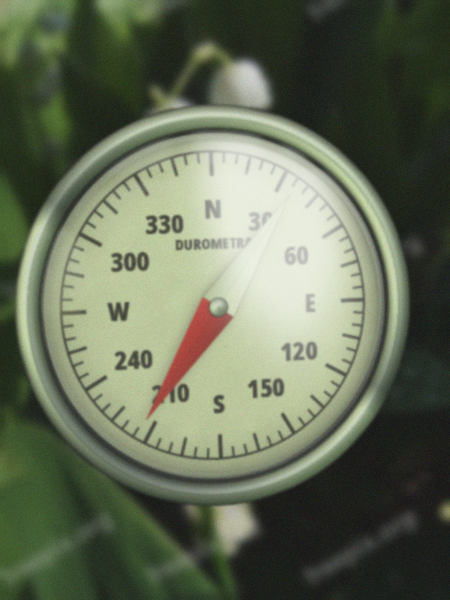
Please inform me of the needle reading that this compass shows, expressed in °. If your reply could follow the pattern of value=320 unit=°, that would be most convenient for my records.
value=215 unit=°
